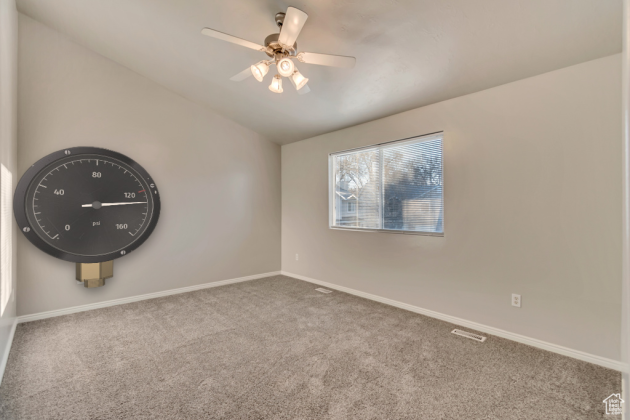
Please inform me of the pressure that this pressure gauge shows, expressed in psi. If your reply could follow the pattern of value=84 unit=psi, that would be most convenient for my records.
value=130 unit=psi
